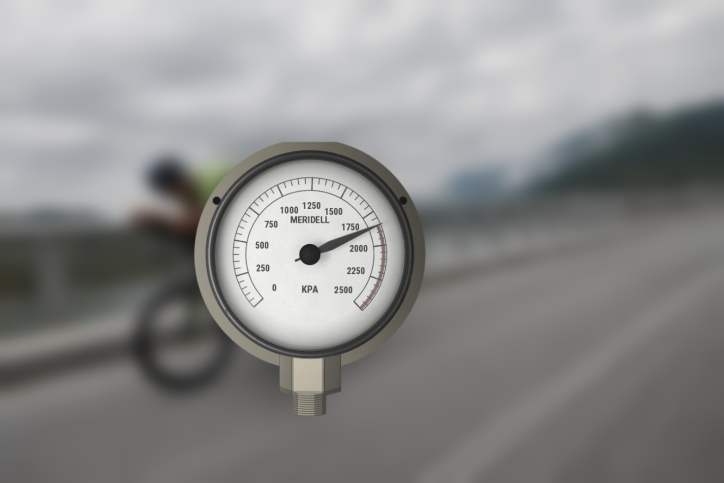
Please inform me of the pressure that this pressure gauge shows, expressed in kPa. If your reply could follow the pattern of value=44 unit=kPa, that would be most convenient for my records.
value=1850 unit=kPa
